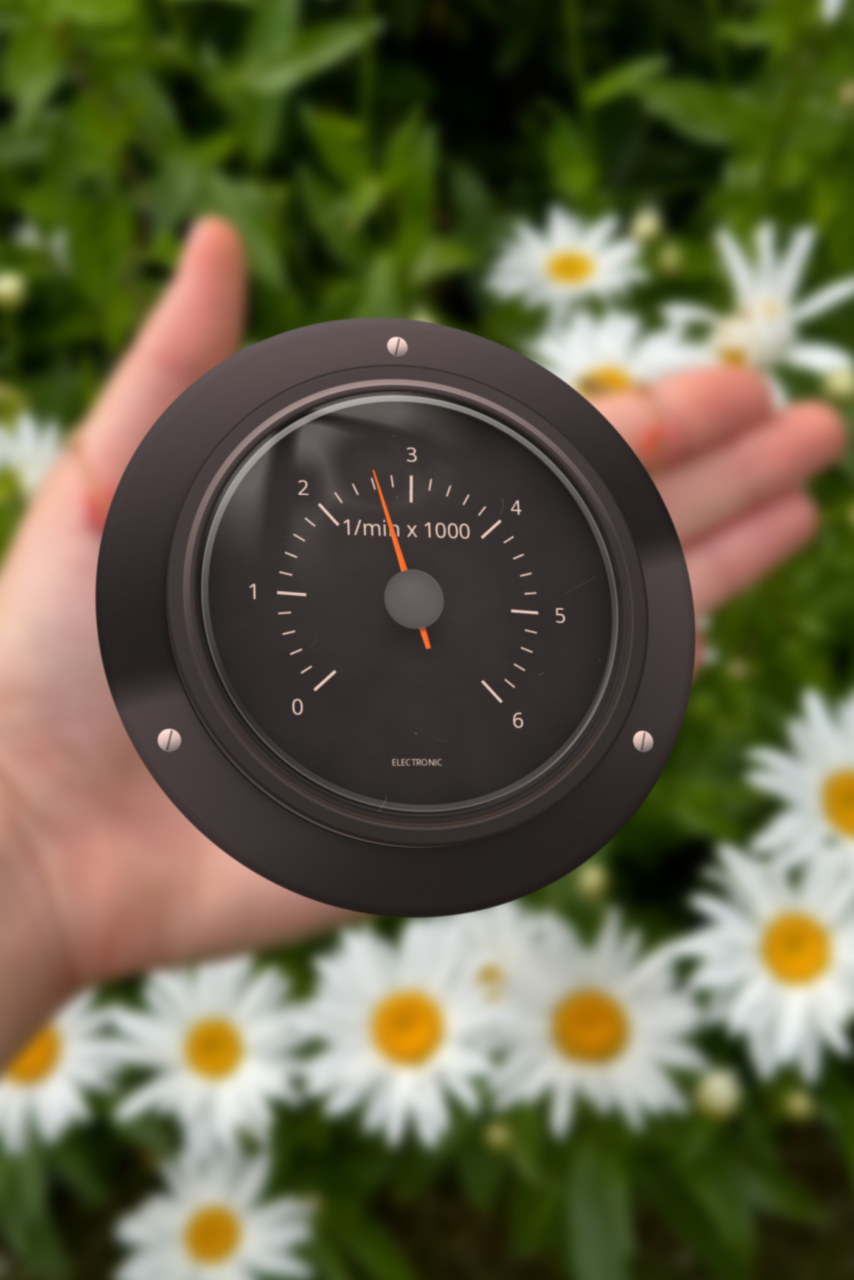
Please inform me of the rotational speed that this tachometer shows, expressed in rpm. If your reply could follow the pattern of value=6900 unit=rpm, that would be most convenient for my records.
value=2600 unit=rpm
